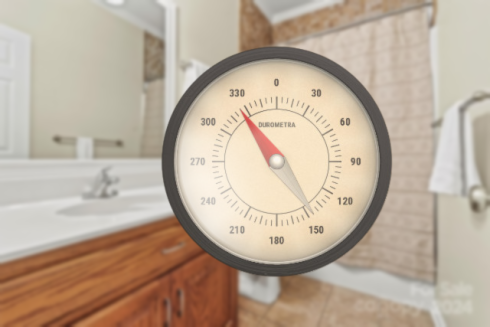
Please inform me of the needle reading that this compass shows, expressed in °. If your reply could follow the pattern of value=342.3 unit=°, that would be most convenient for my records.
value=325 unit=°
